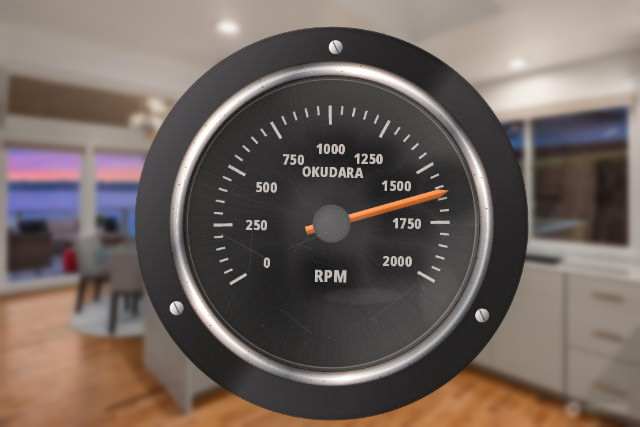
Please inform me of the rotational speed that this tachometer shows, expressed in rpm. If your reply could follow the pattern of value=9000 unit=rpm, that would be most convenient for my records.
value=1625 unit=rpm
